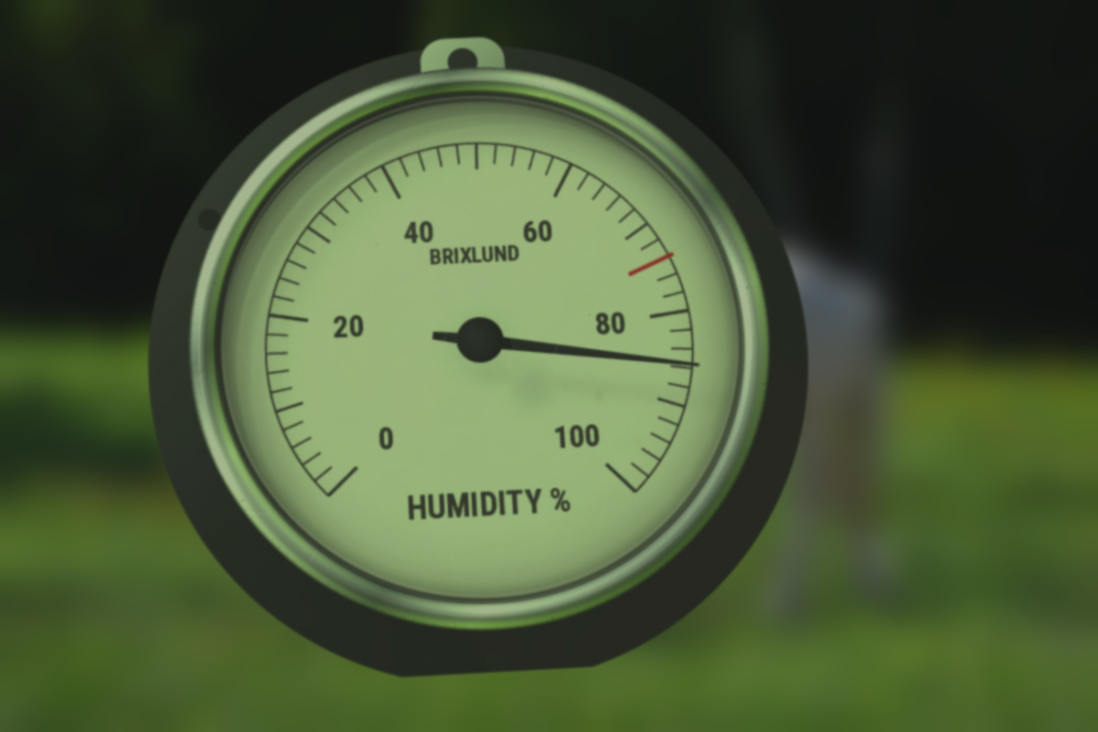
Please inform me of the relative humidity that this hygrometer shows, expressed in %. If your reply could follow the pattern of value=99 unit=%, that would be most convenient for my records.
value=86 unit=%
